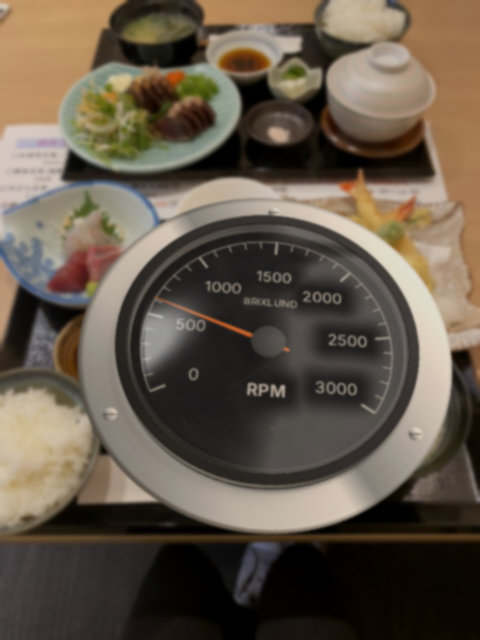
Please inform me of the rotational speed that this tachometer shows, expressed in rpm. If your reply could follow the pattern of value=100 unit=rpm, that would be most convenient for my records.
value=600 unit=rpm
